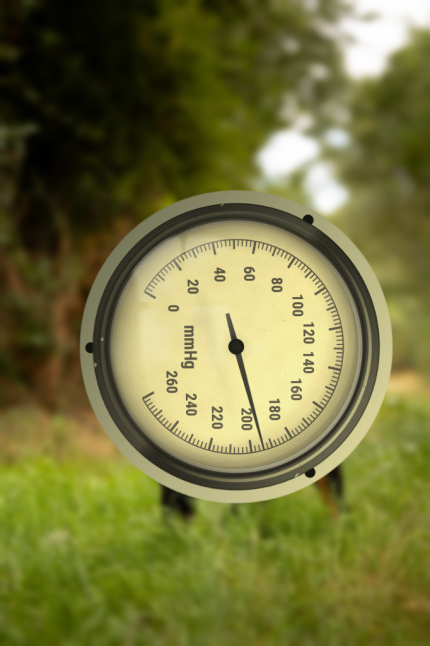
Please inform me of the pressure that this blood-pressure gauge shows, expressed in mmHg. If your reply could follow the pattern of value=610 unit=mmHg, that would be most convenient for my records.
value=194 unit=mmHg
